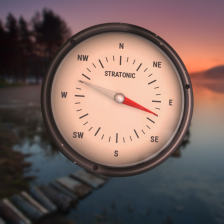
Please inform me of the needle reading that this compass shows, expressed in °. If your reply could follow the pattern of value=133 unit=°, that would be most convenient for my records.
value=110 unit=°
